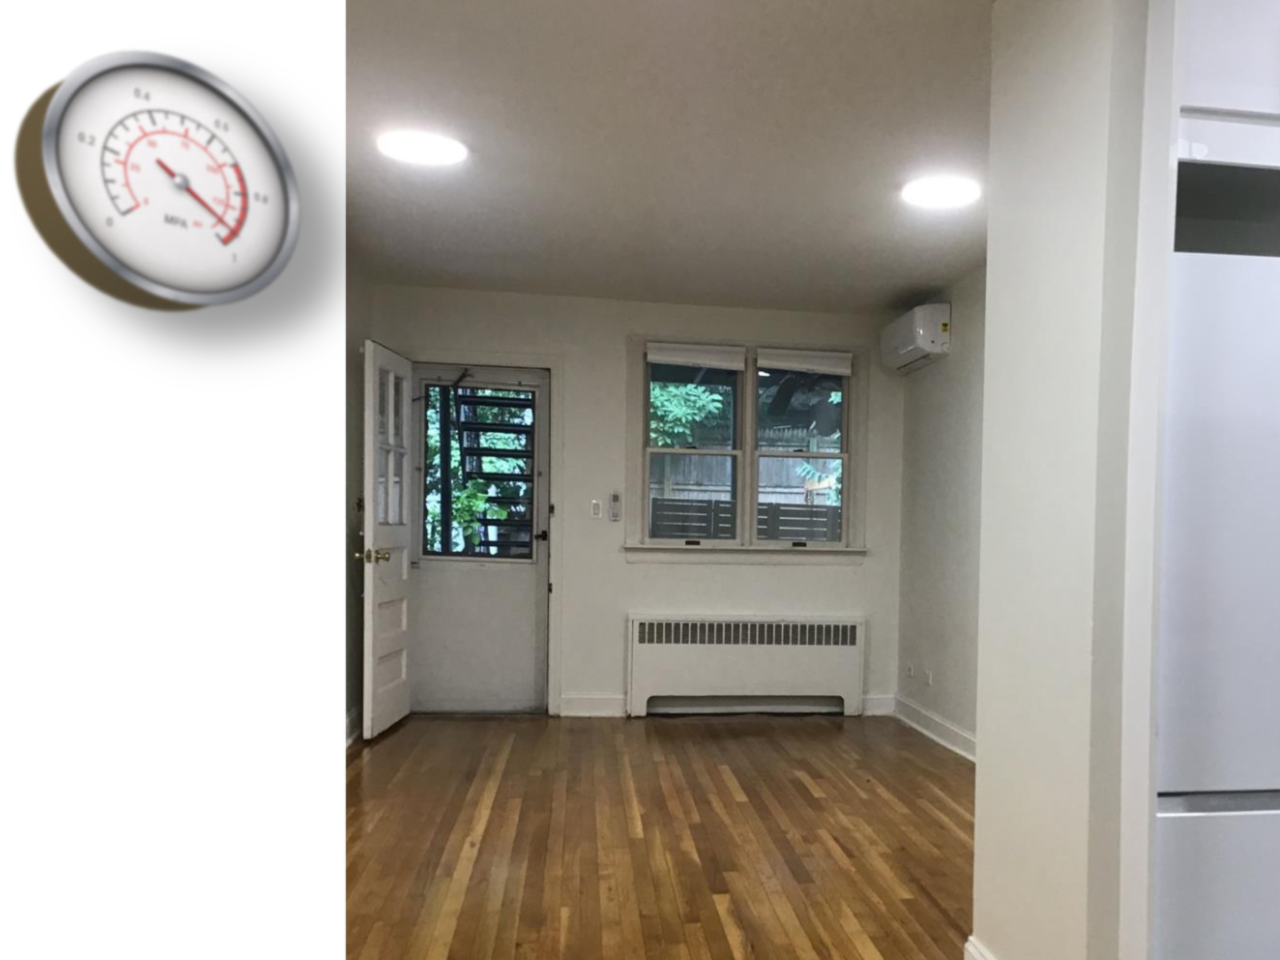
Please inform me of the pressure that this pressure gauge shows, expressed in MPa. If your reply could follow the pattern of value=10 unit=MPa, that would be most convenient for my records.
value=0.95 unit=MPa
